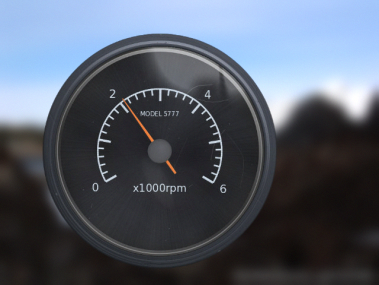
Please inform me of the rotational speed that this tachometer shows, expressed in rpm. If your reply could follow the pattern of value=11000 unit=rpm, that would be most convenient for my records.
value=2100 unit=rpm
